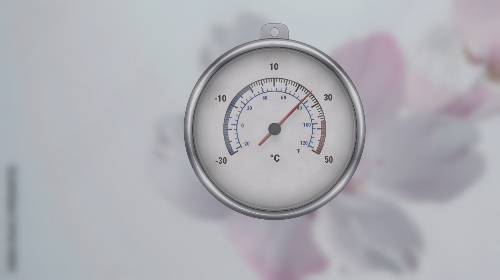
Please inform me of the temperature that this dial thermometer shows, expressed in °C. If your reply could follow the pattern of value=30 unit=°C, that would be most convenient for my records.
value=25 unit=°C
